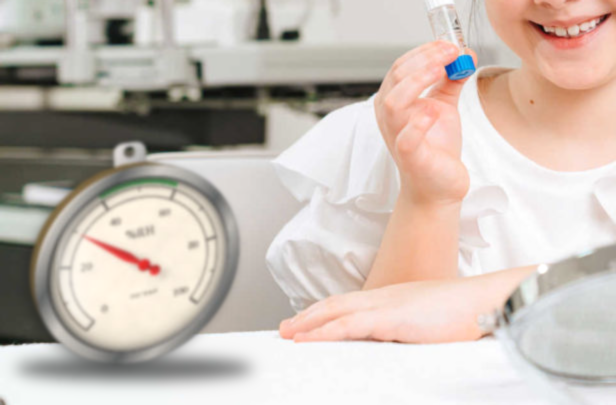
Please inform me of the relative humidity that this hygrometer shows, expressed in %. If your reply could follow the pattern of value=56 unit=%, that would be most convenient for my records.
value=30 unit=%
